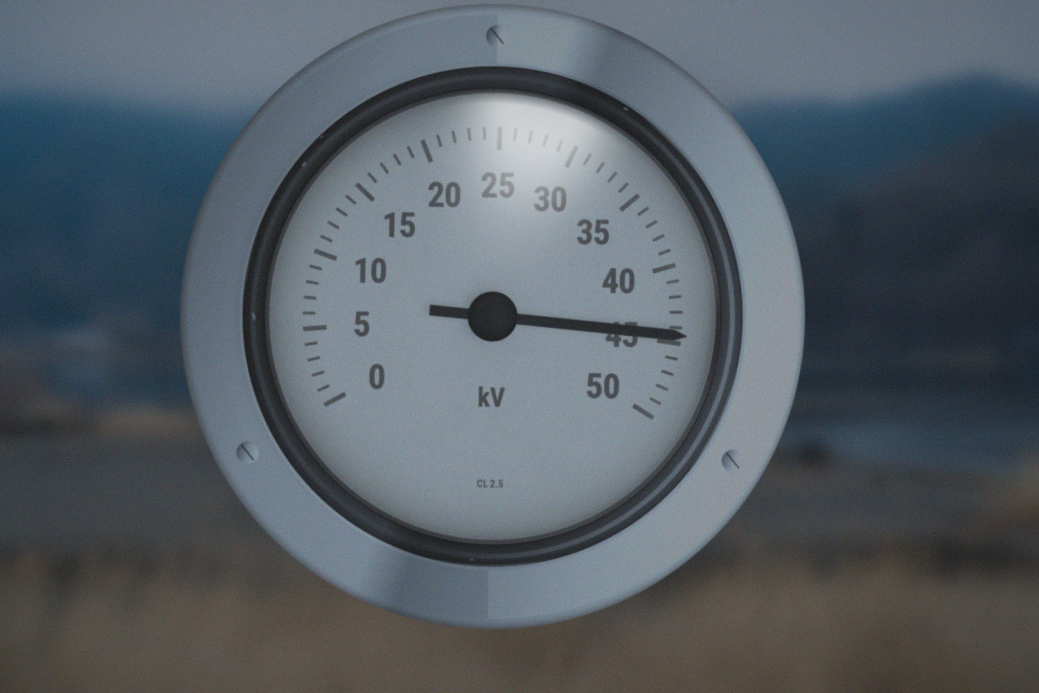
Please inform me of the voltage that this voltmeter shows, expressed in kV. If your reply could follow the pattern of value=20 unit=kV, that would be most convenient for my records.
value=44.5 unit=kV
